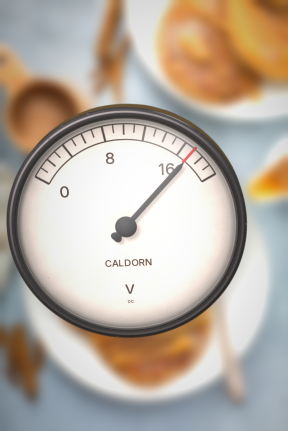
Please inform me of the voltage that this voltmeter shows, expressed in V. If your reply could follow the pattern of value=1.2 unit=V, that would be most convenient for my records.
value=17 unit=V
